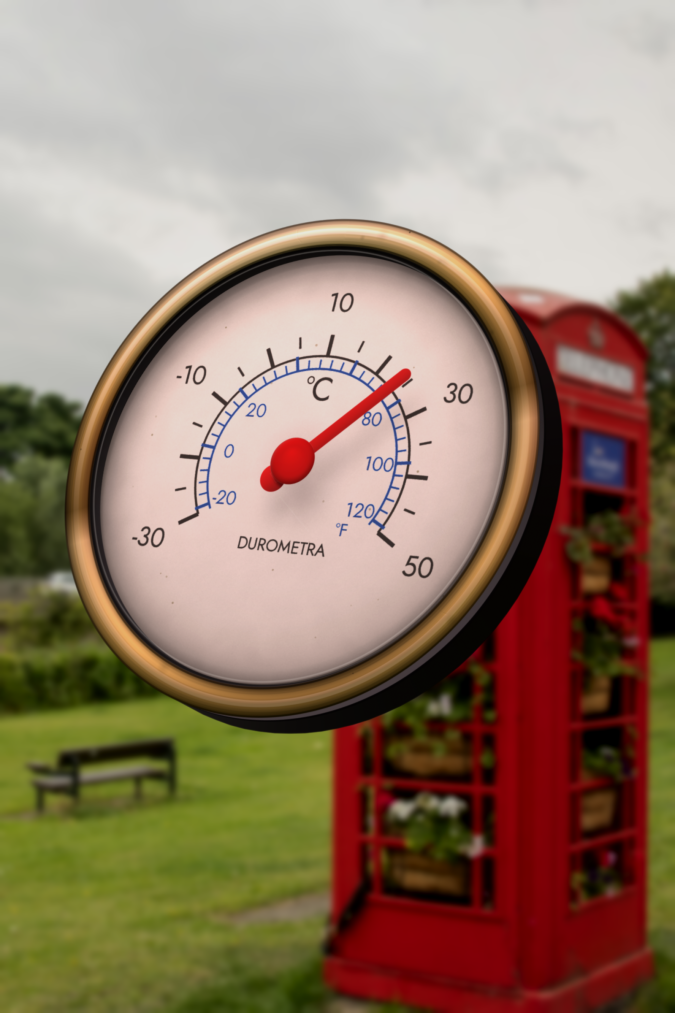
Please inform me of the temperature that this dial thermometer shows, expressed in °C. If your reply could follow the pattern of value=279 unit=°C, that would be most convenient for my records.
value=25 unit=°C
